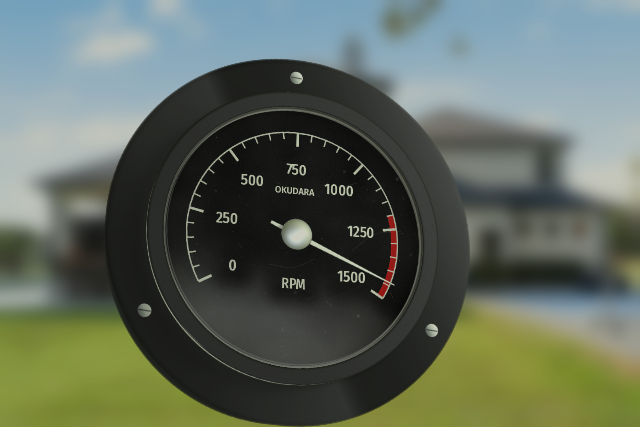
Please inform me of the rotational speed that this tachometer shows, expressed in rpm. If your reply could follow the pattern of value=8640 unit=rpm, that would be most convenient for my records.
value=1450 unit=rpm
